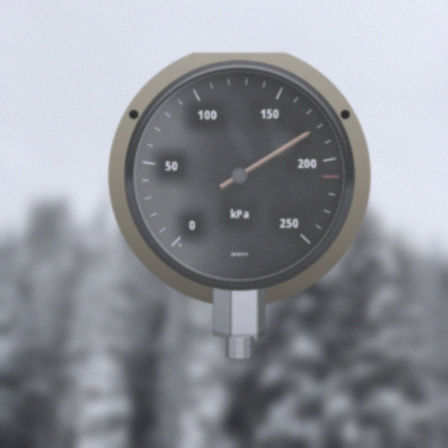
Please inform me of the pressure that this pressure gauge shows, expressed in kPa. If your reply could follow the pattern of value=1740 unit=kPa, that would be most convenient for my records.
value=180 unit=kPa
